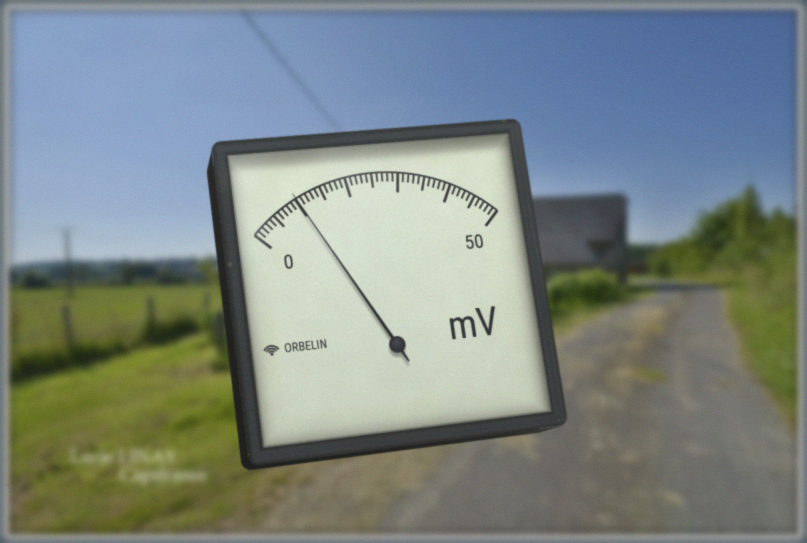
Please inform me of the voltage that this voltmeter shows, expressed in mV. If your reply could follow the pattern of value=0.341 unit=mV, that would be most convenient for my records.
value=10 unit=mV
